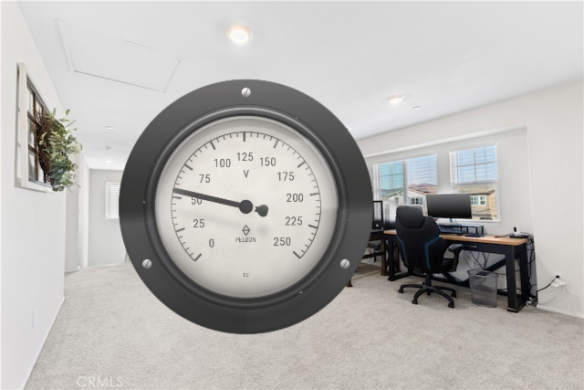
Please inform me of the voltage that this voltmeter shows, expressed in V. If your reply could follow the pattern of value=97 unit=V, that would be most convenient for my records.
value=55 unit=V
